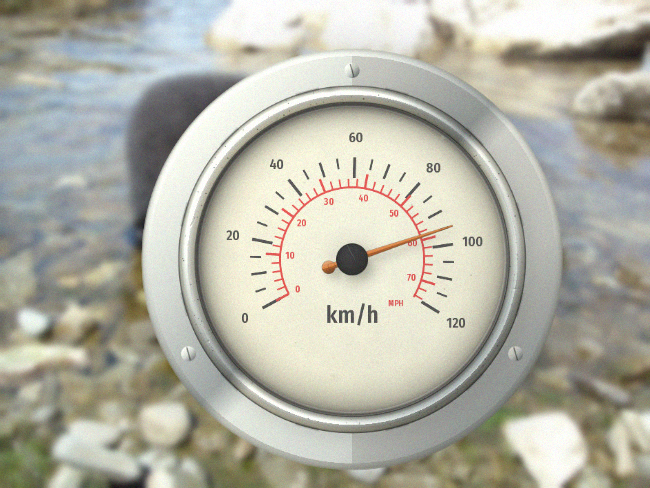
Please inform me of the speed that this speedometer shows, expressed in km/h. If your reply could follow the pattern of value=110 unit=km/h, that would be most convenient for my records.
value=95 unit=km/h
